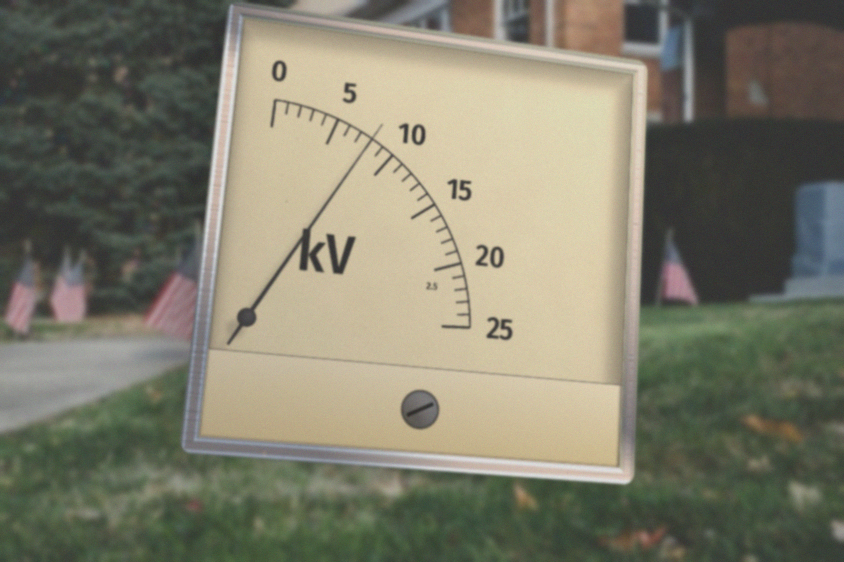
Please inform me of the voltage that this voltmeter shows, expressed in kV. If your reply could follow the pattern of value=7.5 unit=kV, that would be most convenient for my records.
value=8 unit=kV
